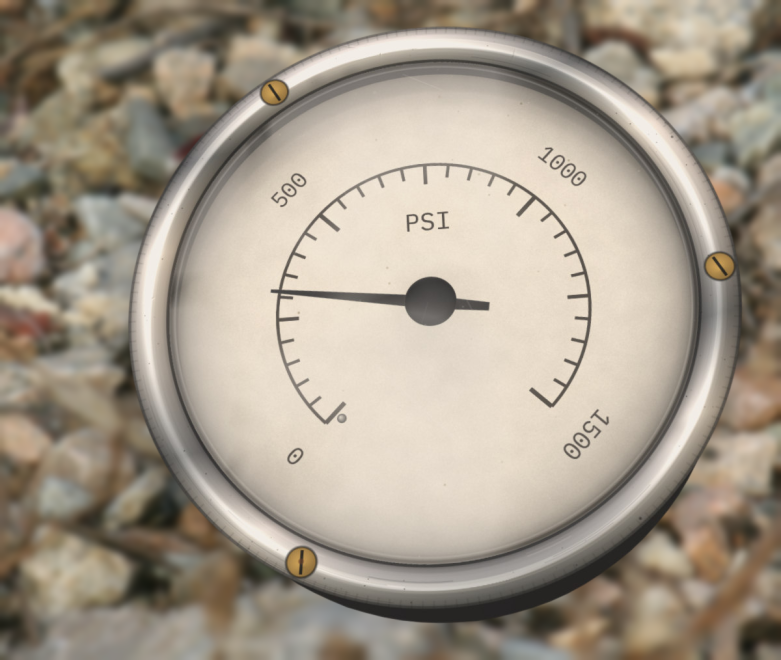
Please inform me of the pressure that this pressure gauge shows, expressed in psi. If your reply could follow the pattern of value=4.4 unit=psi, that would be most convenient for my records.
value=300 unit=psi
